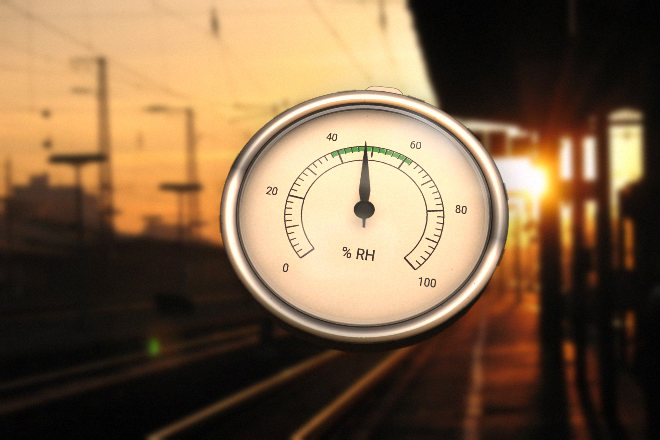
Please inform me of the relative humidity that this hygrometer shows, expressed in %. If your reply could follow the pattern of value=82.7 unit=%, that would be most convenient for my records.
value=48 unit=%
